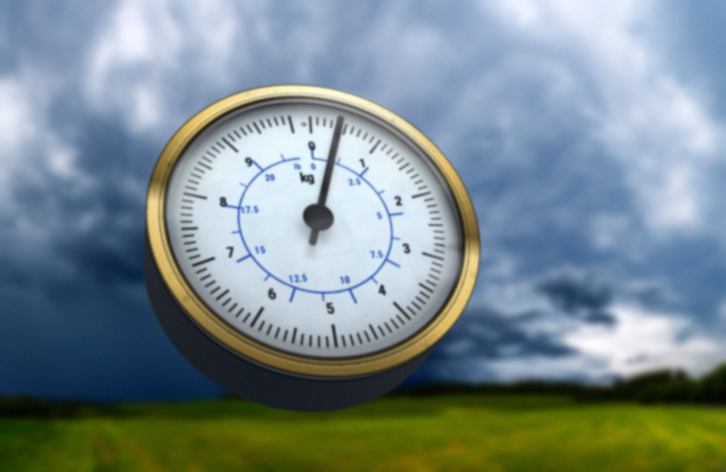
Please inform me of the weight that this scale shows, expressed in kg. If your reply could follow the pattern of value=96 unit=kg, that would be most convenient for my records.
value=0.4 unit=kg
